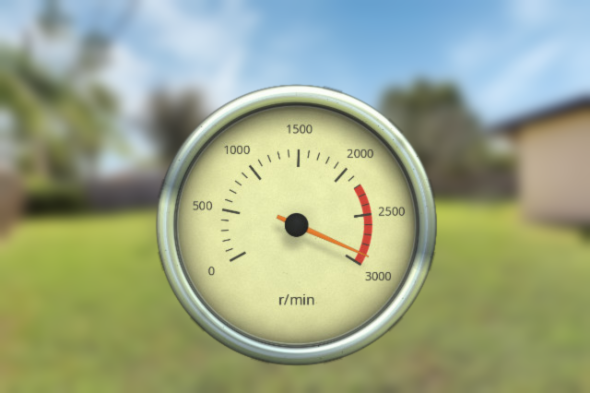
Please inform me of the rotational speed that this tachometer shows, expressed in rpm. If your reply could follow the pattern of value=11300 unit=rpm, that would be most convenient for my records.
value=2900 unit=rpm
